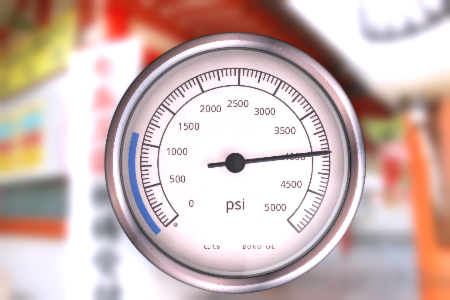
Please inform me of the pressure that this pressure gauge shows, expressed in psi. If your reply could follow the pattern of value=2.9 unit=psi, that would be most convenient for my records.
value=4000 unit=psi
